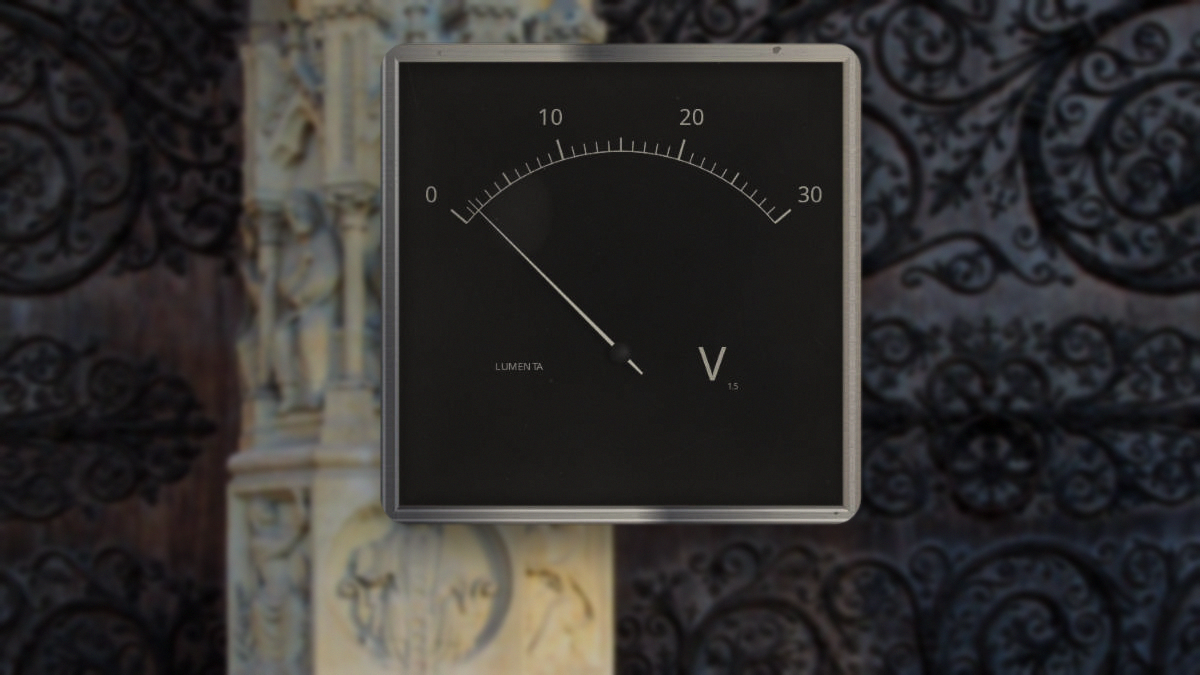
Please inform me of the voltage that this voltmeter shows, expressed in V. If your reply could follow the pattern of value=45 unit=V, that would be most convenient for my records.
value=1.5 unit=V
